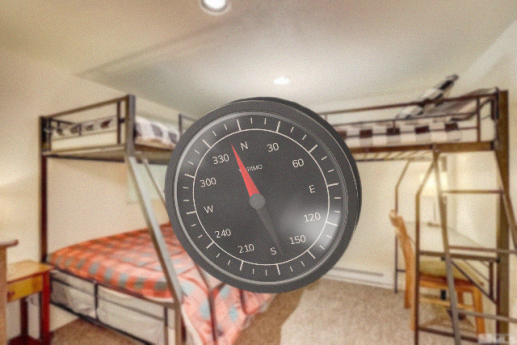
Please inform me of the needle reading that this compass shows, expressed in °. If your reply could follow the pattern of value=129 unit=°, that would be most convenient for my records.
value=350 unit=°
